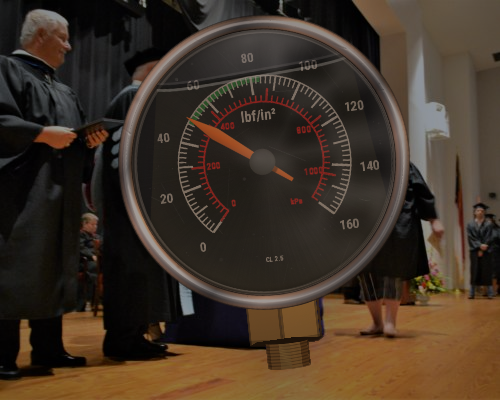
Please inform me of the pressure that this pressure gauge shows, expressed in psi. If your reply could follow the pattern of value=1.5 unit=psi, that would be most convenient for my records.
value=50 unit=psi
